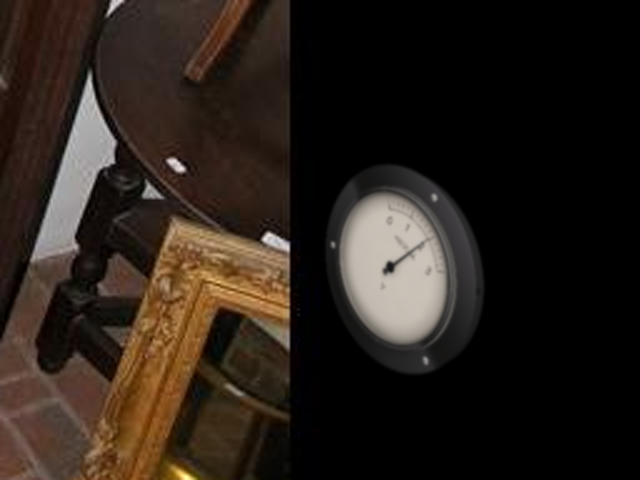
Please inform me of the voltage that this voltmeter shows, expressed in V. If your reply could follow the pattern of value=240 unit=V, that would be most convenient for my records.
value=2 unit=V
